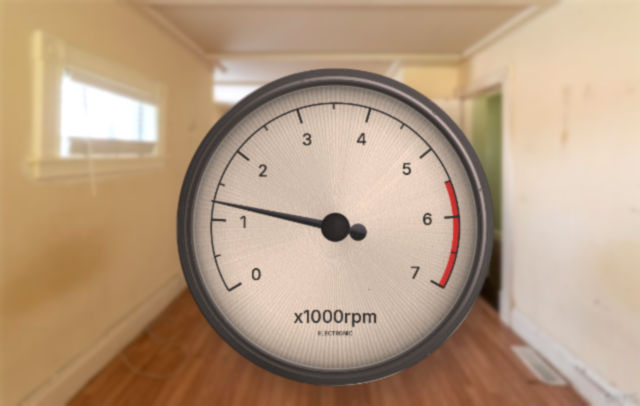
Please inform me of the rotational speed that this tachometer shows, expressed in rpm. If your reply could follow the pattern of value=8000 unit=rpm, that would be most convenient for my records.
value=1250 unit=rpm
